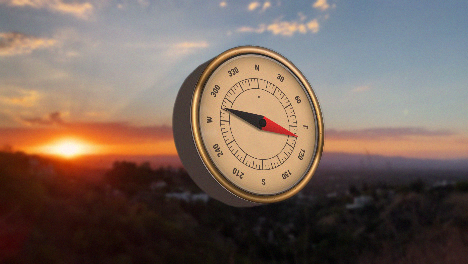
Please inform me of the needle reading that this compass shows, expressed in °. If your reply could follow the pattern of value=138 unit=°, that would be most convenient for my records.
value=105 unit=°
